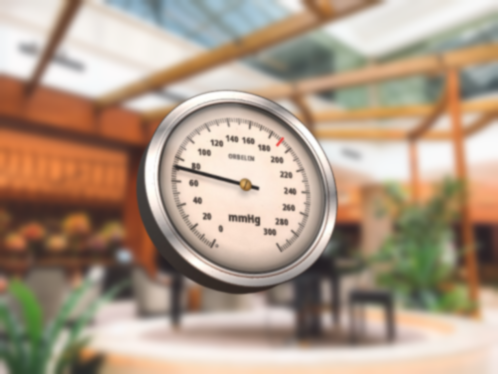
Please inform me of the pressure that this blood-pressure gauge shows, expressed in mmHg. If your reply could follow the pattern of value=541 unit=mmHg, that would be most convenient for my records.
value=70 unit=mmHg
